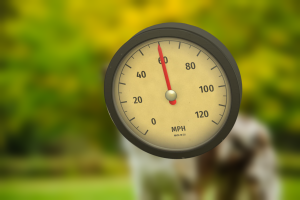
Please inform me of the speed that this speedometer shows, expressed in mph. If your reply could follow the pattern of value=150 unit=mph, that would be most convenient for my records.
value=60 unit=mph
